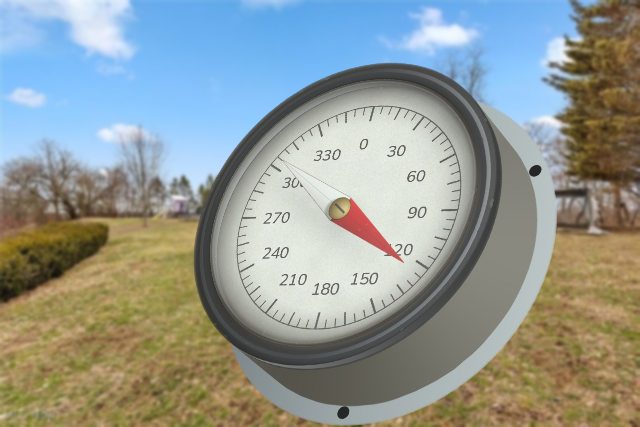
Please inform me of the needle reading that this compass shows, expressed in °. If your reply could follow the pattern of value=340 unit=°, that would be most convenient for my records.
value=125 unit=°
